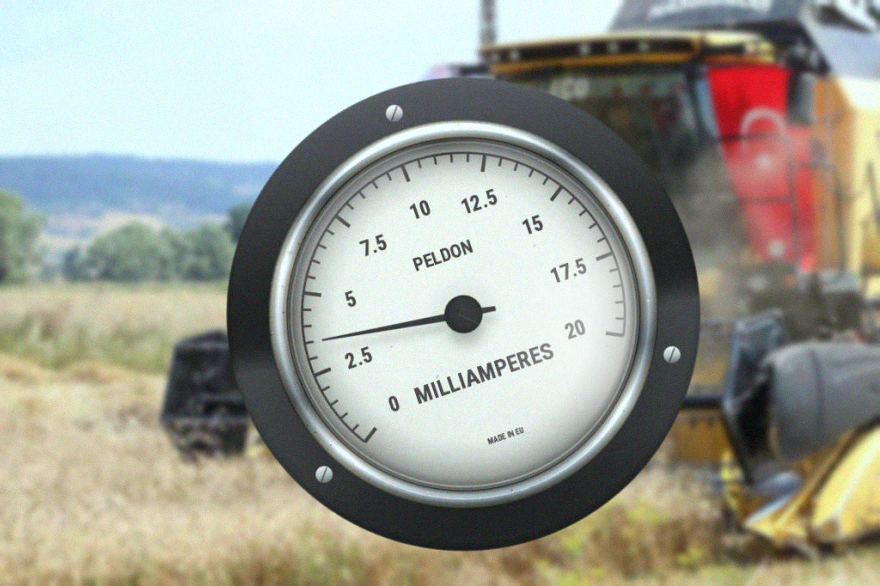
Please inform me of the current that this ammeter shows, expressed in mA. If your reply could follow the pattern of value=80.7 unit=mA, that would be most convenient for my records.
value=3.5 unit=mA
